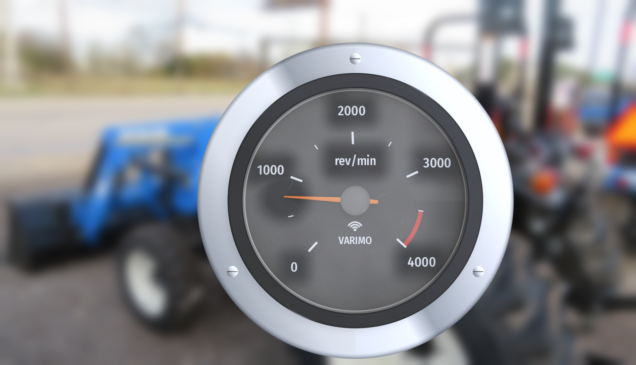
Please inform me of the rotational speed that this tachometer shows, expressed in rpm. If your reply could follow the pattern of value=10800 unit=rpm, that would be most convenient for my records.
value=750 unit=rpm
